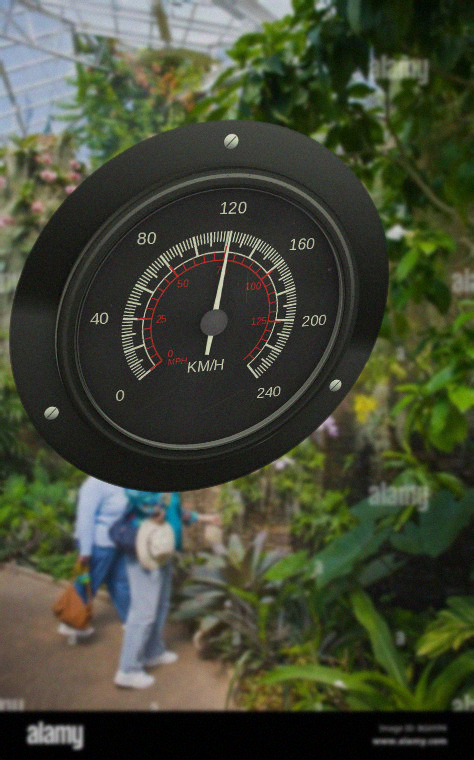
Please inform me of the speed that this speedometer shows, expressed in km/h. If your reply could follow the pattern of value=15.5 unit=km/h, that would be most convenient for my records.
value=120 unit=km/h
